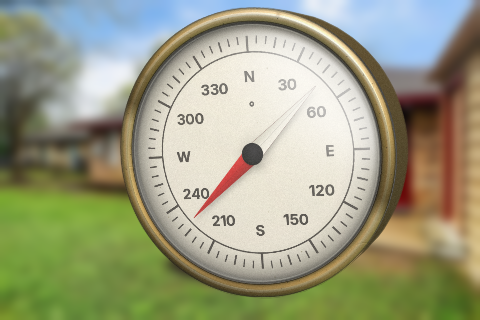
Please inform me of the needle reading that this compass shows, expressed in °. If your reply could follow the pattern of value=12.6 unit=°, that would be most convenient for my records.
value=227.5 unit=°
